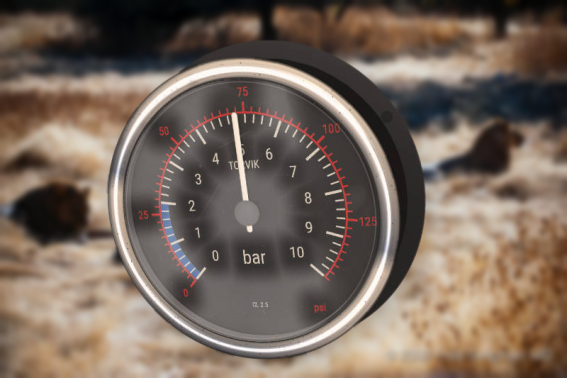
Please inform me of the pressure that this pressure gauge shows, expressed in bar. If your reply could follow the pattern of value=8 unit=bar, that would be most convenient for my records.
value=5 unit=bar
